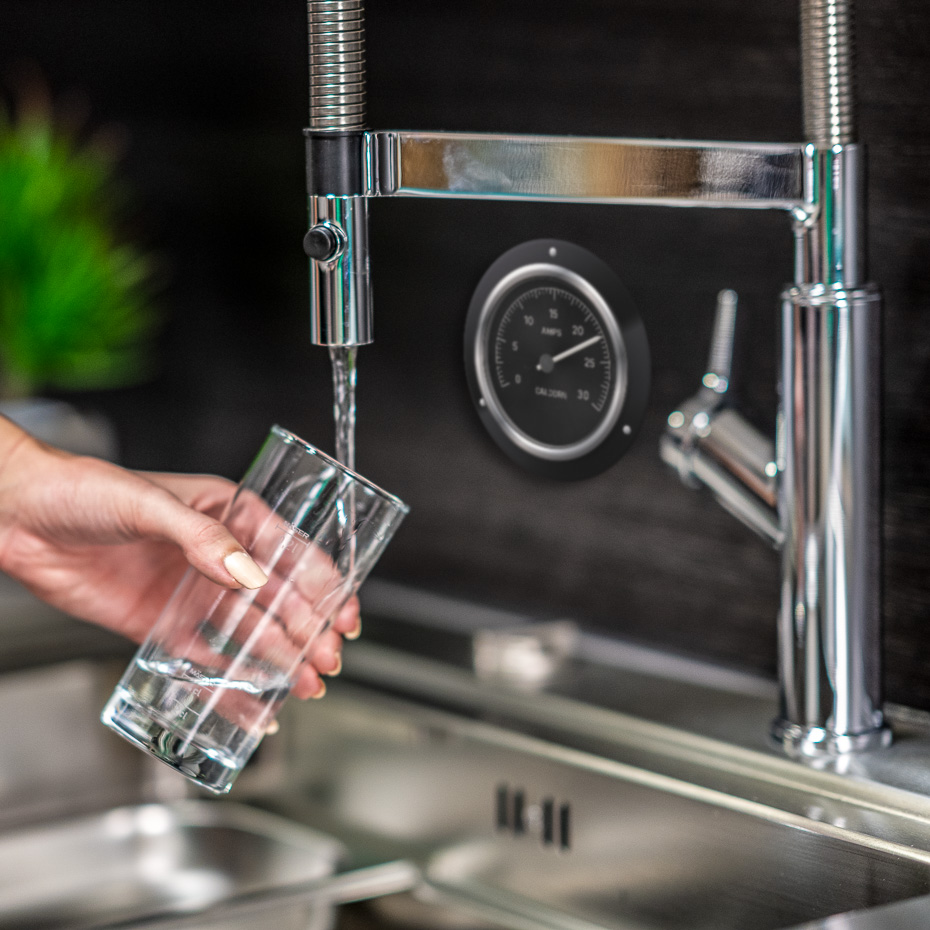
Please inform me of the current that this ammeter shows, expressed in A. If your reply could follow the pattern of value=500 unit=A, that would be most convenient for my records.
value=22.5 unit=A
